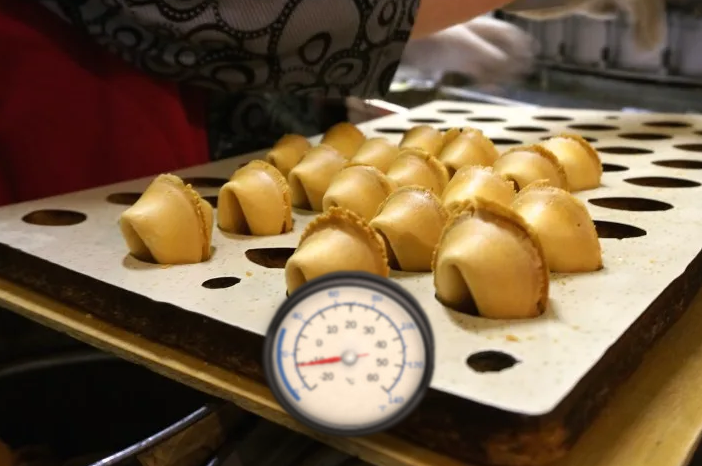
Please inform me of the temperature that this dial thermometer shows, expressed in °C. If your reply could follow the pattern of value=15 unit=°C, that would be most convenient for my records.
value=-10 unit=°C
